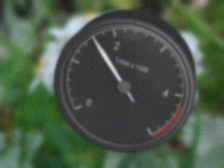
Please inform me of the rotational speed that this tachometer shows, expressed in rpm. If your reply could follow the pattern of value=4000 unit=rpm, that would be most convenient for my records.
value=1600 unit=rpm
